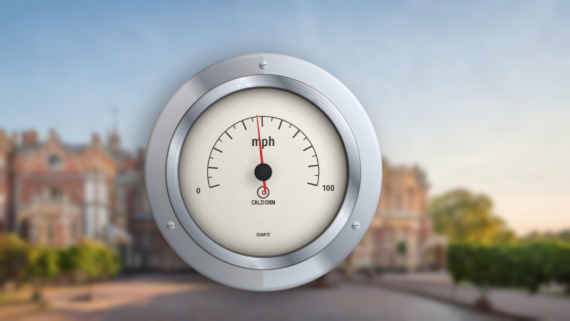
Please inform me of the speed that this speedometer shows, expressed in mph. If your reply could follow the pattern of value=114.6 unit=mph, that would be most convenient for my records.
value=47.5 unit=mph
